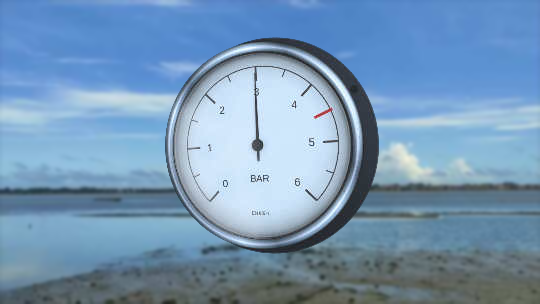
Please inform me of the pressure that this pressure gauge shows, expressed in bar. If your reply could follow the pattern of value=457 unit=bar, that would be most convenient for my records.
value=3 unit=bar
